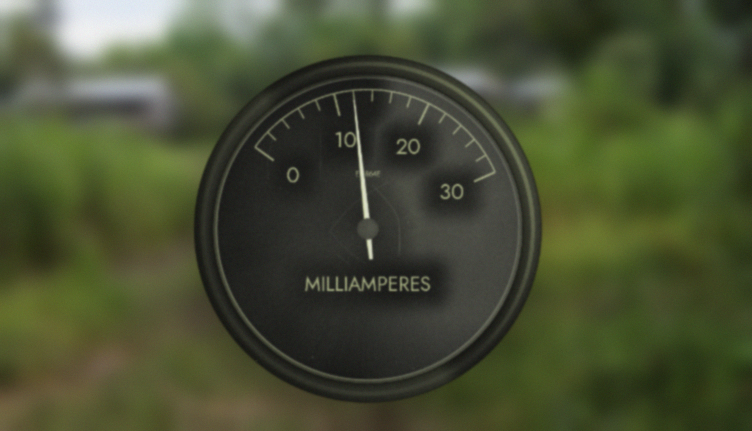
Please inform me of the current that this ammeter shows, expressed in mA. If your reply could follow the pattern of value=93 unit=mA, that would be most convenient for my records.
value=12 unit=mA
